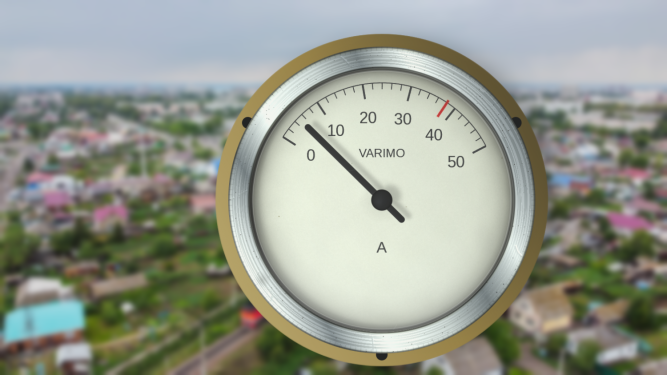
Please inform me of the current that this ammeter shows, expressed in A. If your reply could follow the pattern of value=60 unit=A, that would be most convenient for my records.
value=5 unit=A
